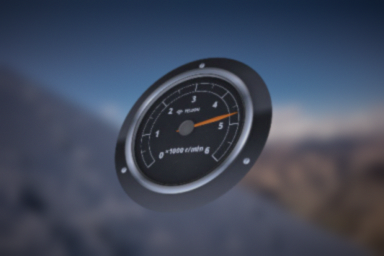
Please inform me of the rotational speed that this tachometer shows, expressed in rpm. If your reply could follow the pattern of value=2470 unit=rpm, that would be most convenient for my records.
value=4750 unit=rpm
